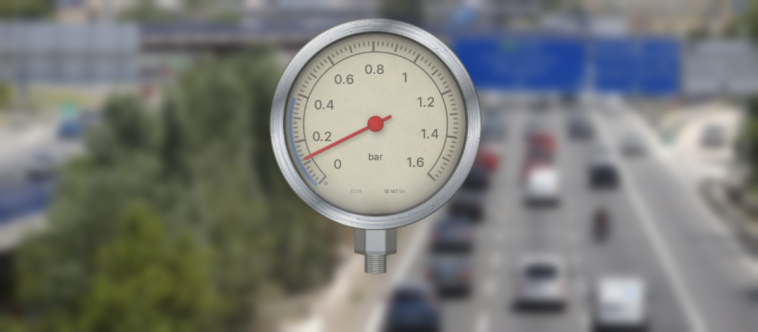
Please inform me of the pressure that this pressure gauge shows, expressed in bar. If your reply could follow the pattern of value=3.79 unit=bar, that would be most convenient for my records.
value=0.12 unit=bar
